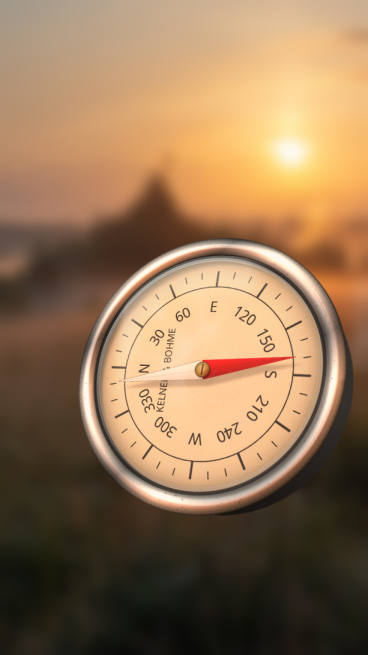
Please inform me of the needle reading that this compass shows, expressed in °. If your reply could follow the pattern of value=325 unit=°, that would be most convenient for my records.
value=170 unit=°
